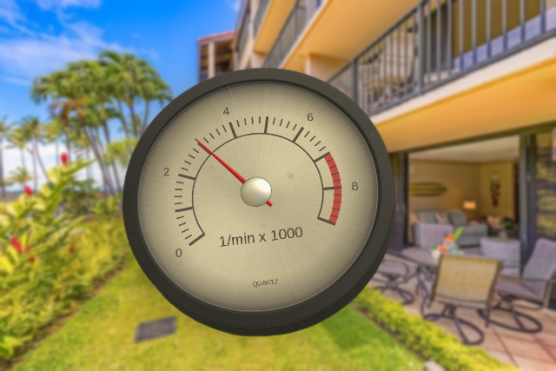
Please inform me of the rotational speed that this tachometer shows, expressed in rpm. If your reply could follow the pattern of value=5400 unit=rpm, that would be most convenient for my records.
value=3000 unit=rpm
